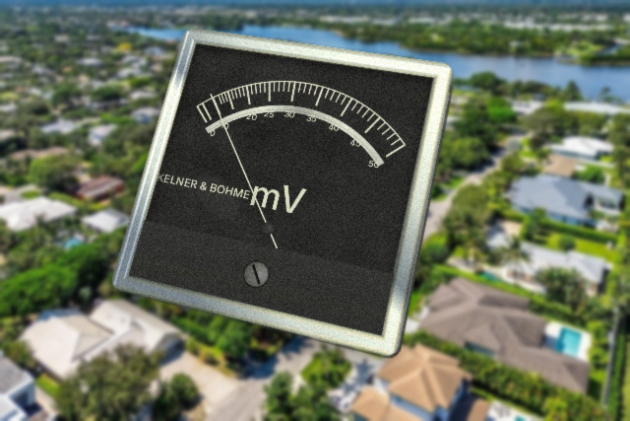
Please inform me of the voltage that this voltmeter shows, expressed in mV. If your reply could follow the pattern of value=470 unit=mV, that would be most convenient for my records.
value=10 unit=mV
